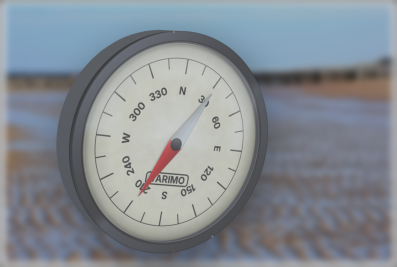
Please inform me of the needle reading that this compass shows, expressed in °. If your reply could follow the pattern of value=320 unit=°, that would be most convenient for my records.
value=210 unit=°
